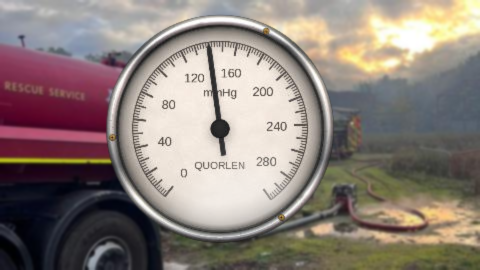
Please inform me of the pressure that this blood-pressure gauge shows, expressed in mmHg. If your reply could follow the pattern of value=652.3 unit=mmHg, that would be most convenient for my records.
value=140 unit=mmHg
